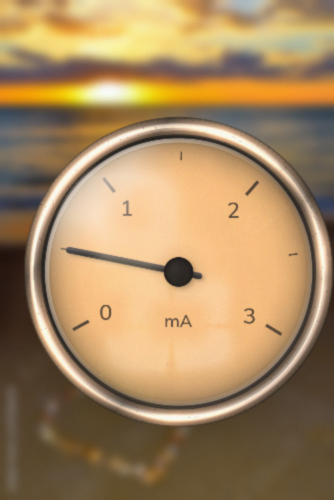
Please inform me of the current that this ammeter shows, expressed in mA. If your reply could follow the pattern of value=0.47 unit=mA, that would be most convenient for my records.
value=0.5 unit=mA
